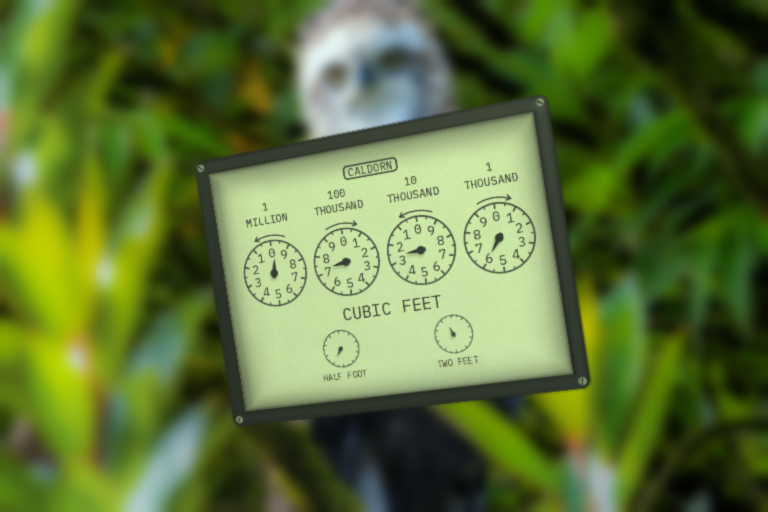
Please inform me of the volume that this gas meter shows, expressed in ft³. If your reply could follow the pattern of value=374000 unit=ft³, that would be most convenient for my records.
value=972600 unit=ft³
